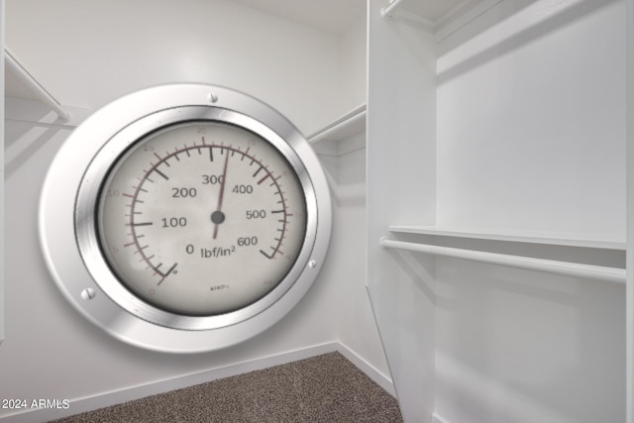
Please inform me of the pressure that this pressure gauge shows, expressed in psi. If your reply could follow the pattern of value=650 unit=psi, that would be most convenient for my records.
value=330 unit=psi
